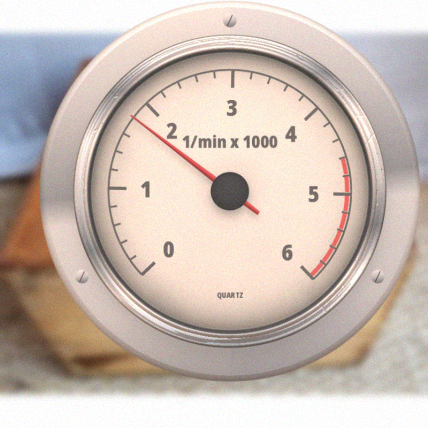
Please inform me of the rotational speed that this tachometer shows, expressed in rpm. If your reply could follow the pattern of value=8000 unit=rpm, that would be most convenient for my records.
value=1800 unit=rpm
